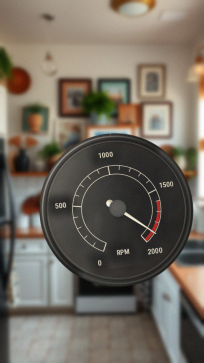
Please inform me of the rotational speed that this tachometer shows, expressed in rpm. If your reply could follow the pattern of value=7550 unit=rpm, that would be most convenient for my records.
value=1900 unit=rpm
